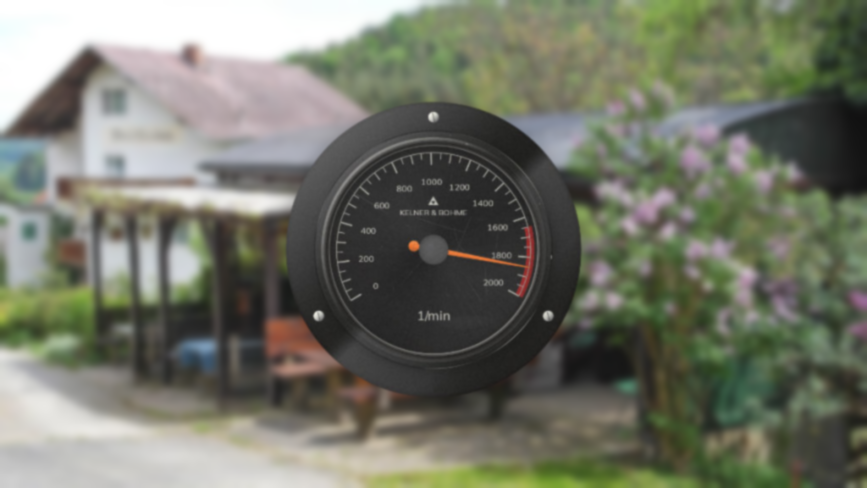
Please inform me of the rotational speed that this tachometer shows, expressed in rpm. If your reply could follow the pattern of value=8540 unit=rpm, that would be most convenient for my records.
value=1850 unit=rpm
